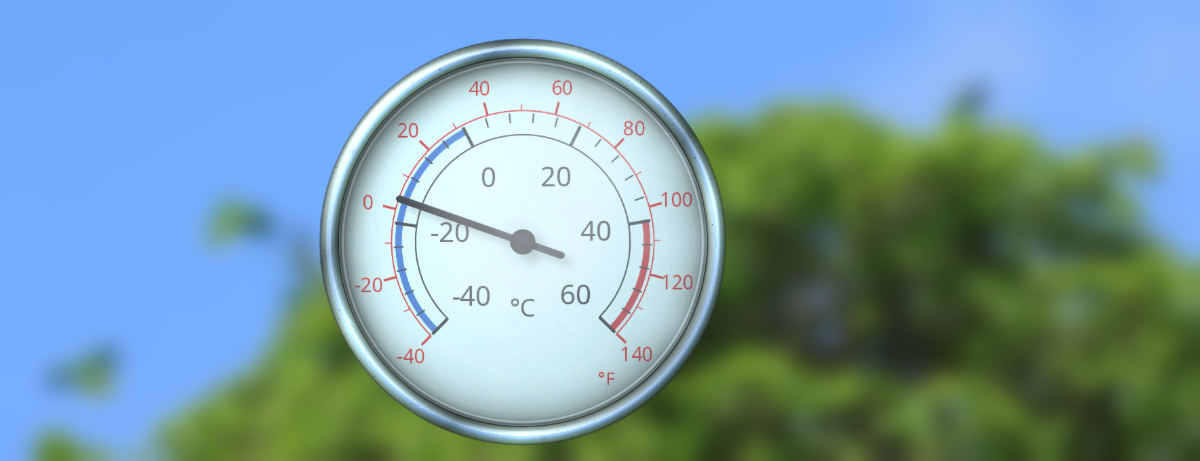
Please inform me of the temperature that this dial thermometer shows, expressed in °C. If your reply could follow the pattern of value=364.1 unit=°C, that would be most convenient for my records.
value=-16 unit=°C
